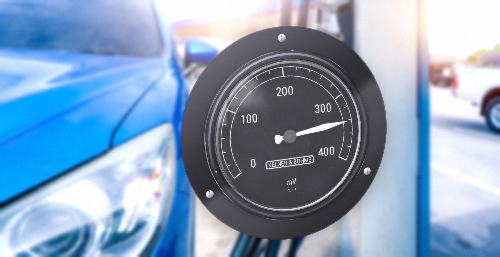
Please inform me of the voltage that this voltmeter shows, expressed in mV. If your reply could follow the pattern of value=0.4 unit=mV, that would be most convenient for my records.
value=340 unit=mV
